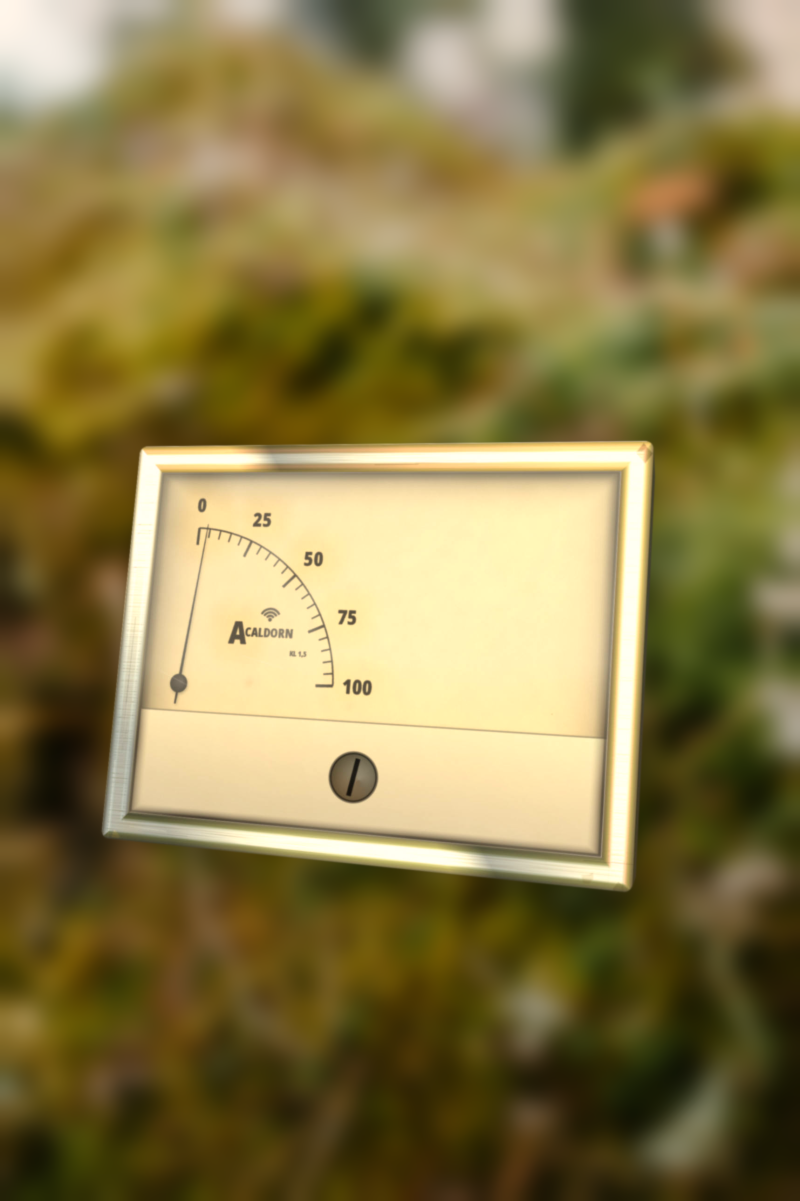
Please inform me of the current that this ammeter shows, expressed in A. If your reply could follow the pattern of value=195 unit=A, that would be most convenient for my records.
value=5 unit=A
